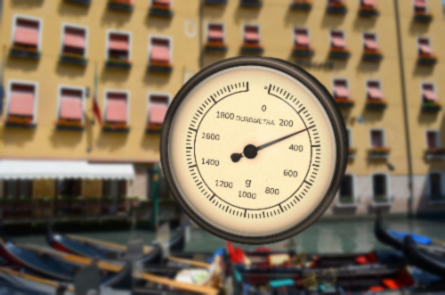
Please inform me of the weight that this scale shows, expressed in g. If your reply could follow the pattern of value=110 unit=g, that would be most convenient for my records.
value=300 unit=g
